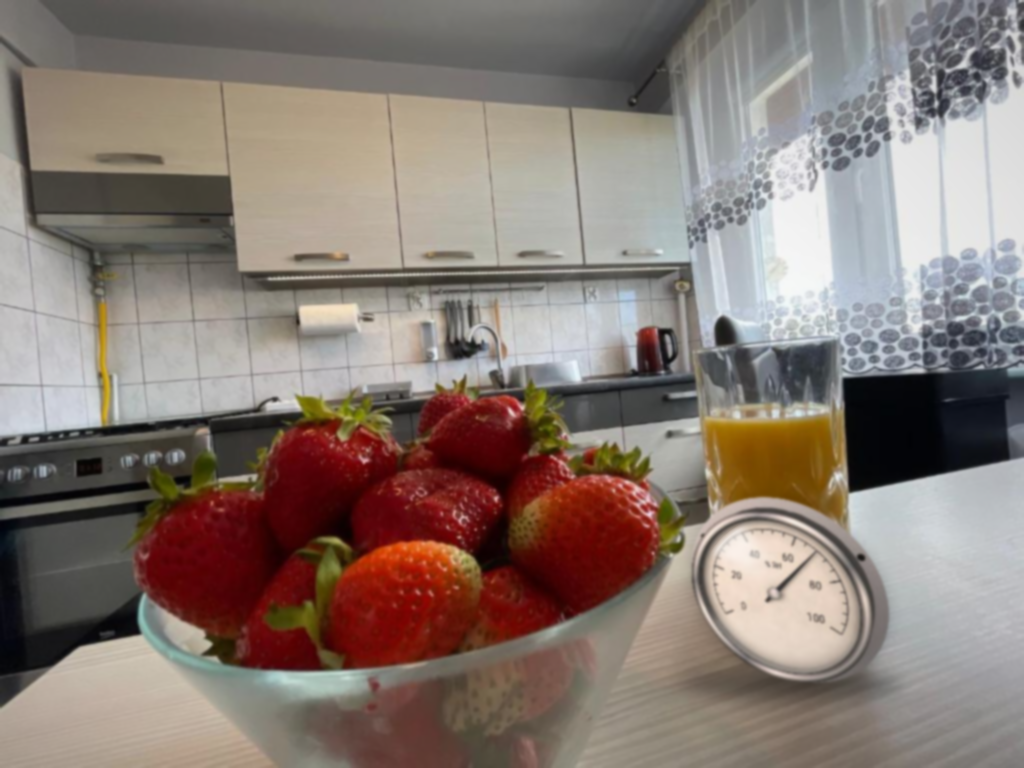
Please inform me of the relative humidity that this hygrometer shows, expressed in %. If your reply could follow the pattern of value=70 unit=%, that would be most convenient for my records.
value=68 unit=%
